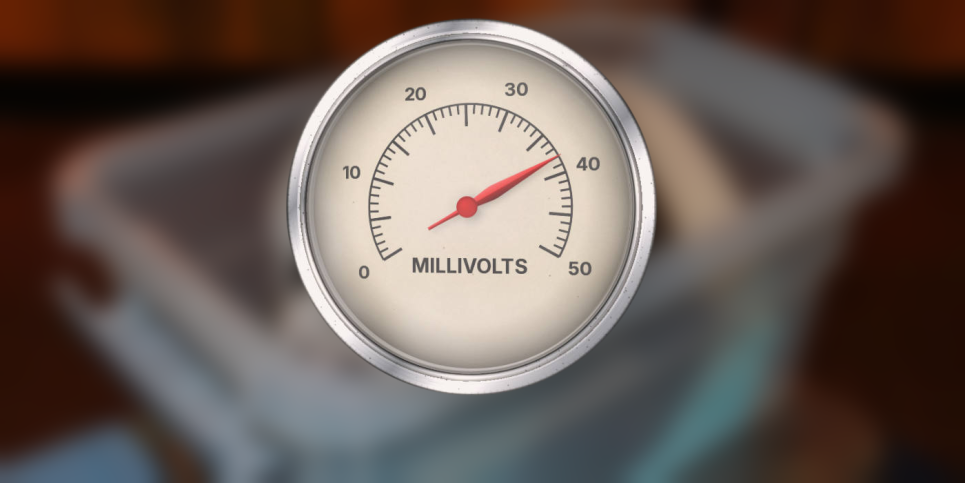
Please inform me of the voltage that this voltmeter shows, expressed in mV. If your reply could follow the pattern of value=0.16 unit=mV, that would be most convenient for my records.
value=38 unit=mV
